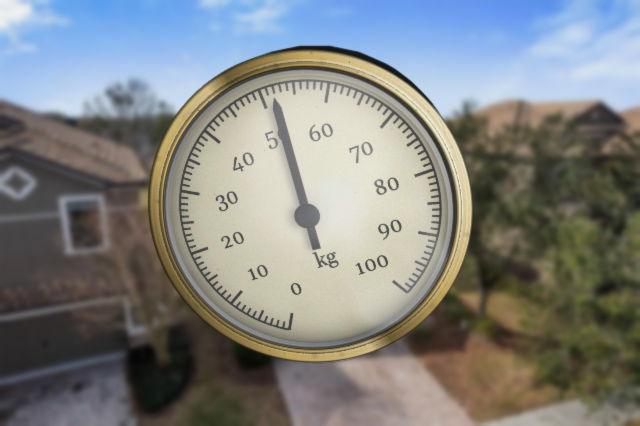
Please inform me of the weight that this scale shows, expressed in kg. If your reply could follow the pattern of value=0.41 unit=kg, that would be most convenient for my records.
value=52 unit=kg
